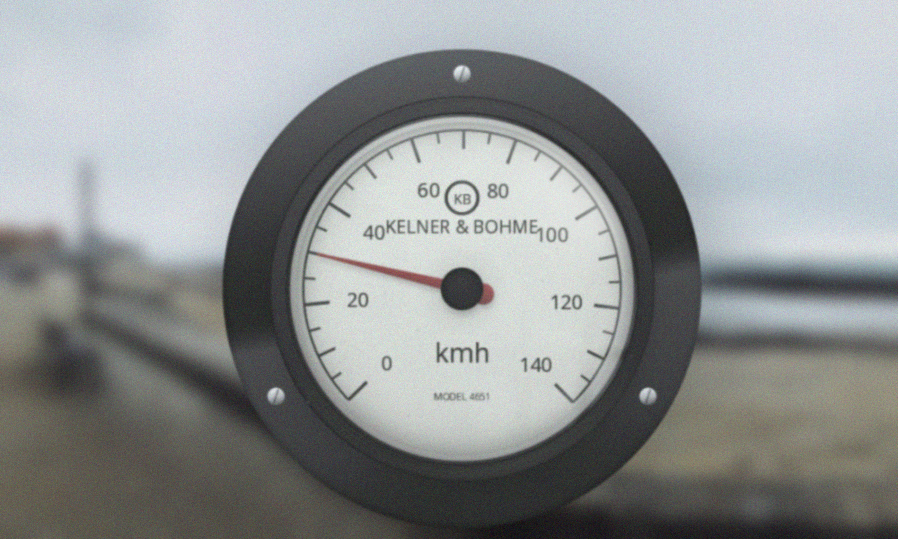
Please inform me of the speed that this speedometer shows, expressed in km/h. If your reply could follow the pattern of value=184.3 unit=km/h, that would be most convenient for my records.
value=30 unit=km/h
